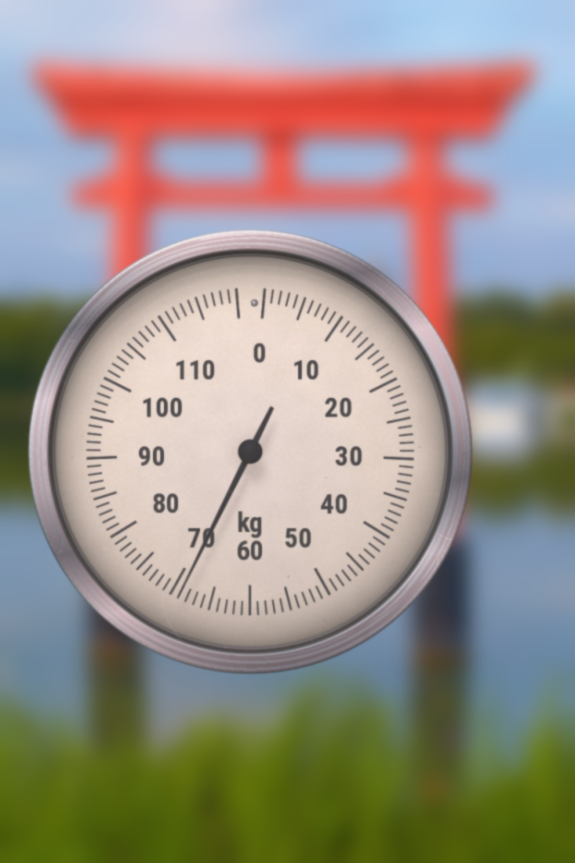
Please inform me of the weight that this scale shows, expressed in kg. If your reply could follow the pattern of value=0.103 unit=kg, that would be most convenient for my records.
value=69 unit=kg
